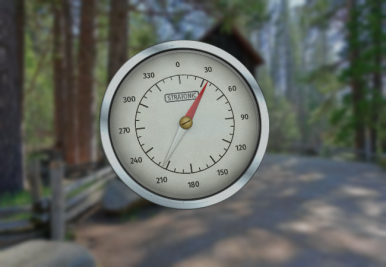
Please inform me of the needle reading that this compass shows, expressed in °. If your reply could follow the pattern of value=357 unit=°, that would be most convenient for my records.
value=35 unit=°
